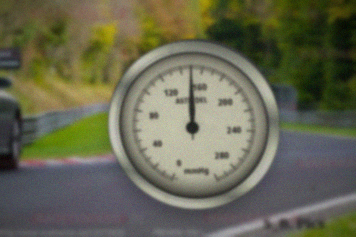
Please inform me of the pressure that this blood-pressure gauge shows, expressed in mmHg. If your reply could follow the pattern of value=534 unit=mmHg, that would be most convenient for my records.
value=150 unit=mmHg
